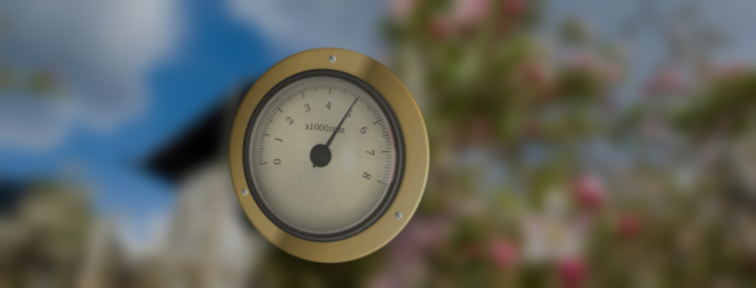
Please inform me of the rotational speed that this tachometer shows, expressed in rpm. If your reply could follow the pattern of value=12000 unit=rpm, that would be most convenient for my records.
value=5000 unit=rpm
